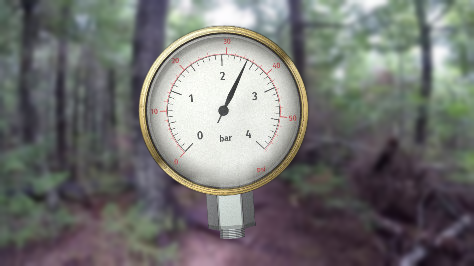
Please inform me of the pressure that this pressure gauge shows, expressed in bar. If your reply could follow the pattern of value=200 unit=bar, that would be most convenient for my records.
value=2.4 unit=bar
